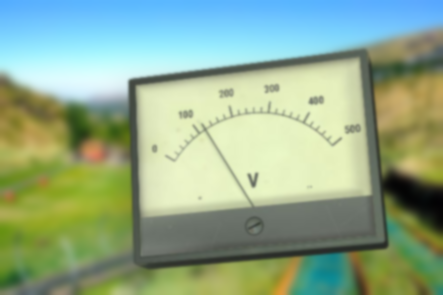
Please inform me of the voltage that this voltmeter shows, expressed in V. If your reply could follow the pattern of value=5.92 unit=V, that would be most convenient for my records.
value=120 unit=V
